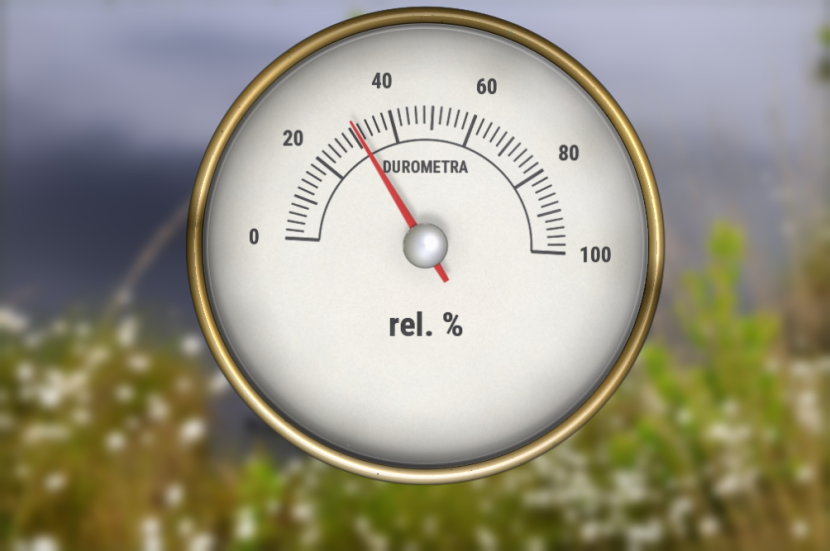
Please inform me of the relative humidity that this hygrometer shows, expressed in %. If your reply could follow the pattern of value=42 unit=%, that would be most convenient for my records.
value=31 unit=%
